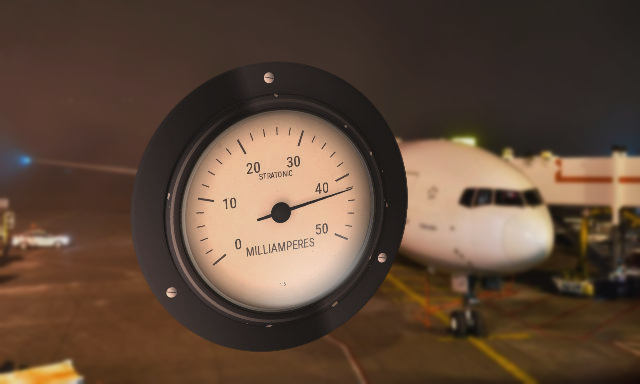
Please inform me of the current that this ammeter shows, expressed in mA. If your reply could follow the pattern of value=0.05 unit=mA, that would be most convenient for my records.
value=42 unit=mA
